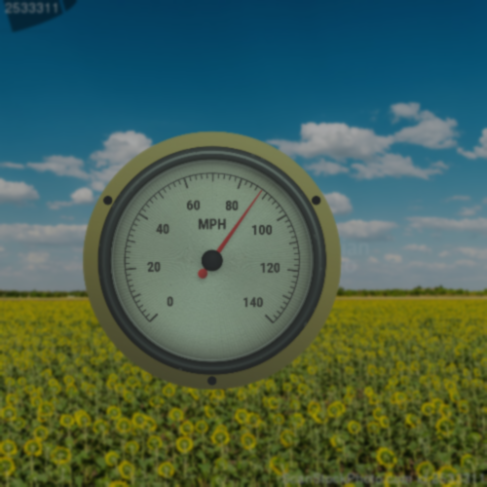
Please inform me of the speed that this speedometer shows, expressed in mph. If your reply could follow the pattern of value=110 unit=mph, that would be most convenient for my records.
value=88 unit=mph
